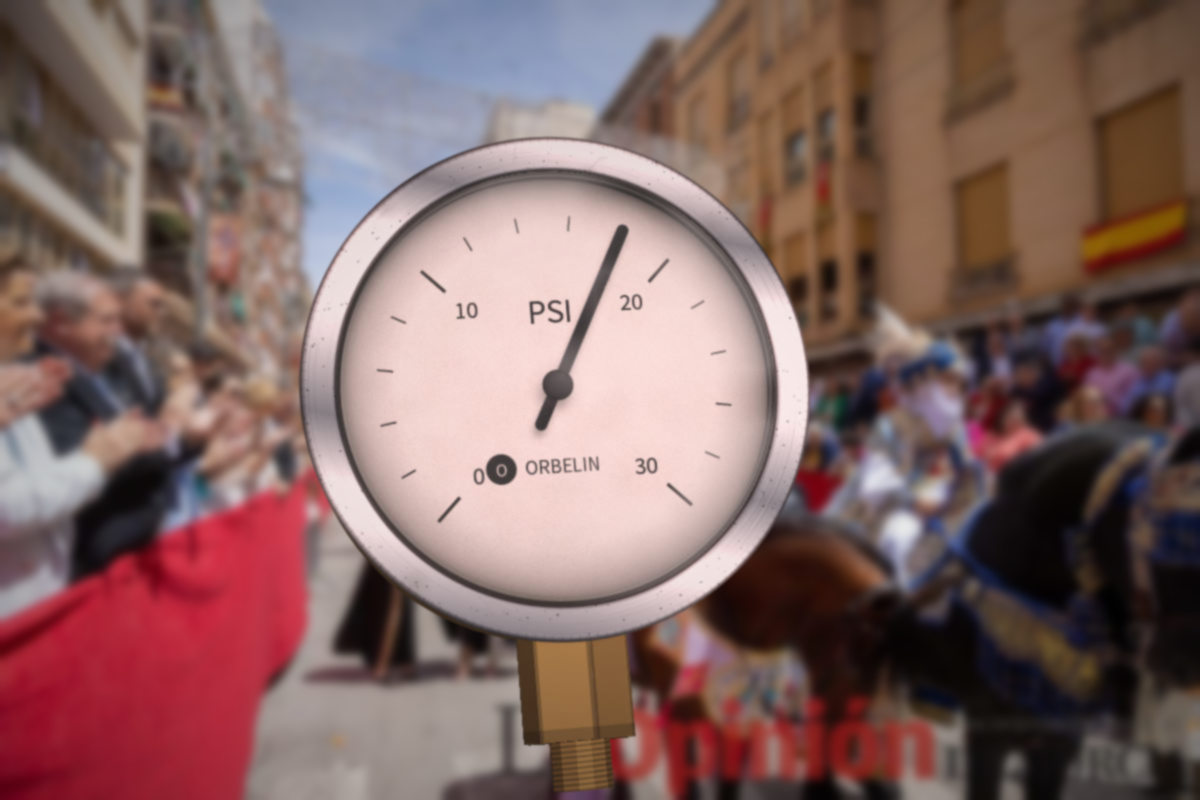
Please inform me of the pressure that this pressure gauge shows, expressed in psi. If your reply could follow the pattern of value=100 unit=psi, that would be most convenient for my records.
value=18 unit=psi
